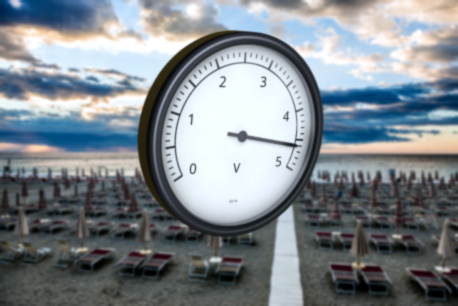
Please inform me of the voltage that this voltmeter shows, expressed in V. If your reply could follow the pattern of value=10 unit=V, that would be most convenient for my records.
value=4.6 unit=V
